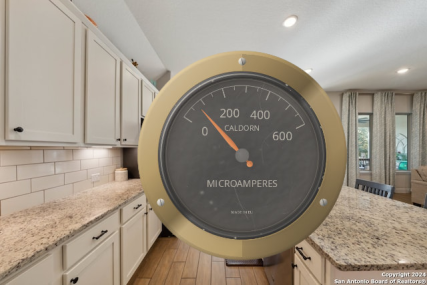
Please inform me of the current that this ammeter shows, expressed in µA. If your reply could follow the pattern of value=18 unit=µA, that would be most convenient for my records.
value=75 unit=µA
